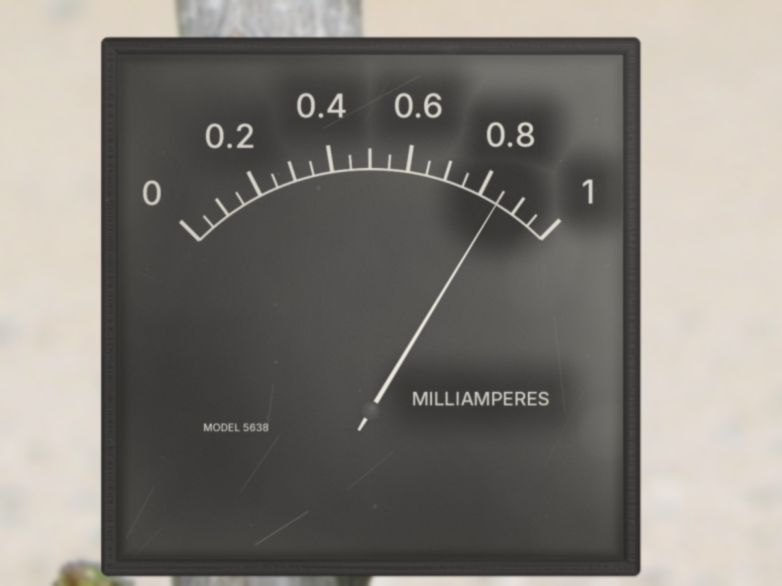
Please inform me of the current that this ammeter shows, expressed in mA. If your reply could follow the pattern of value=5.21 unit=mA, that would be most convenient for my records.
value=0.85 unit=mA
